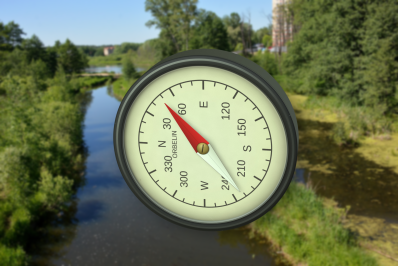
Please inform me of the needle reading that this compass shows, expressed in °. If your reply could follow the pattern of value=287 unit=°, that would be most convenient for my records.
value=50 unit=°
